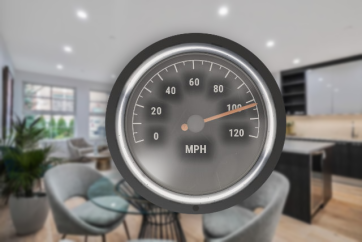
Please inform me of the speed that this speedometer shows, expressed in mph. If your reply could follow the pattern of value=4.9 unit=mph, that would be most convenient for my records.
value=102.5 unit=mph
